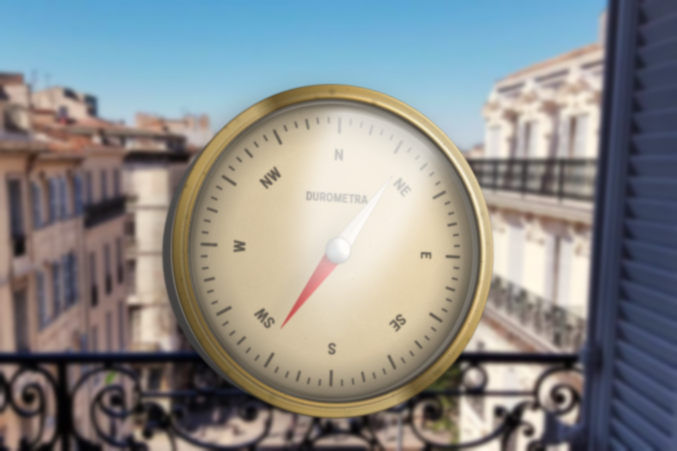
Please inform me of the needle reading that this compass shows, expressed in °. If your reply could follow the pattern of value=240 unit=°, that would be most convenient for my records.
value=215 unit=°
